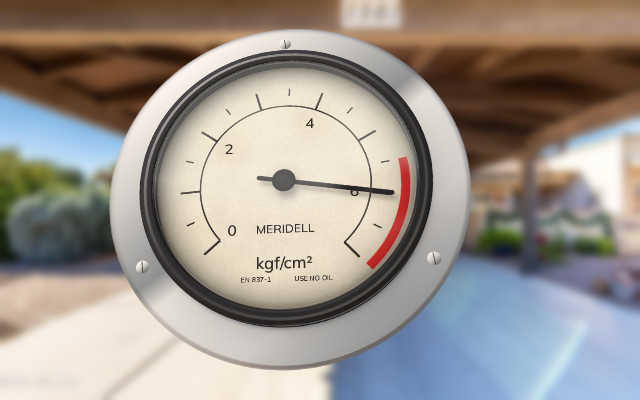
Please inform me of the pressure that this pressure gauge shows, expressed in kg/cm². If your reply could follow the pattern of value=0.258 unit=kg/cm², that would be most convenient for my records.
value=6 unit=kg/cm²
